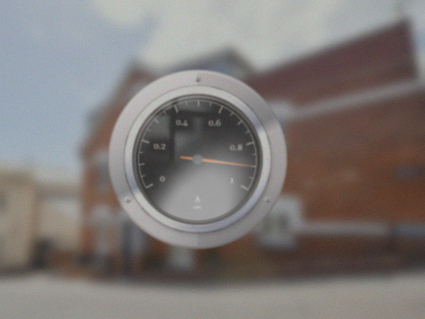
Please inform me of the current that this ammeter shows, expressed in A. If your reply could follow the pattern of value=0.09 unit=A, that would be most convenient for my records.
value=0.9 unit=A
